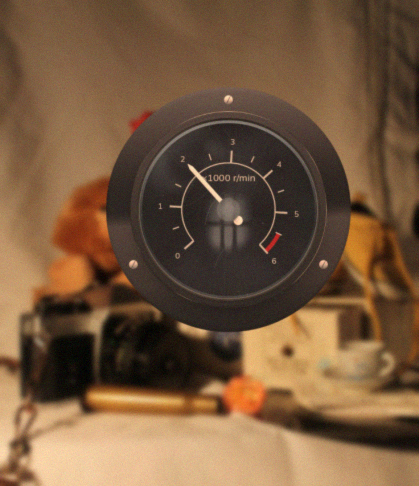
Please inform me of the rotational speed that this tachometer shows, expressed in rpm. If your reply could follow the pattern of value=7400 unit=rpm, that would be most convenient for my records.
value=2000 unit=rpm
